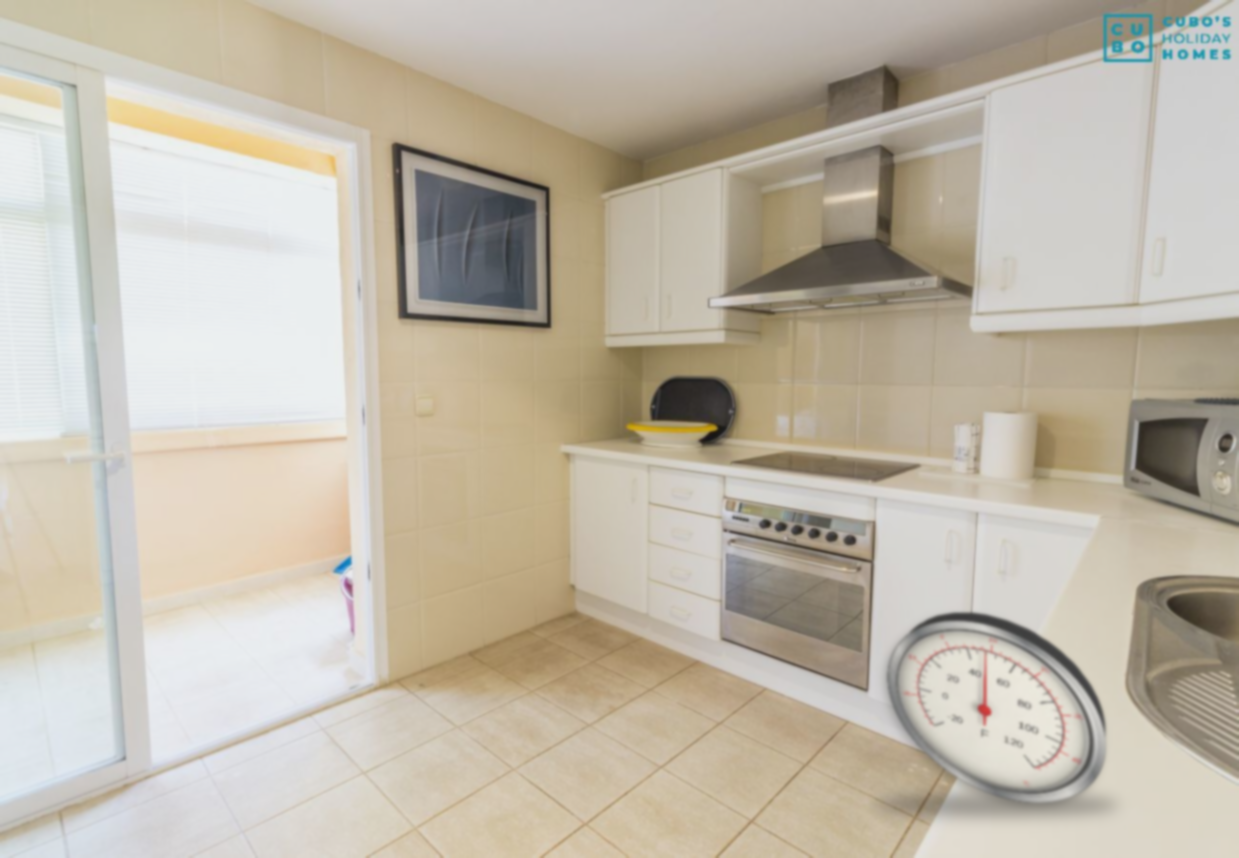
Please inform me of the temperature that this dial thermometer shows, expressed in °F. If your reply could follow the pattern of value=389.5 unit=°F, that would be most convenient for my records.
value=48 unit=°F
